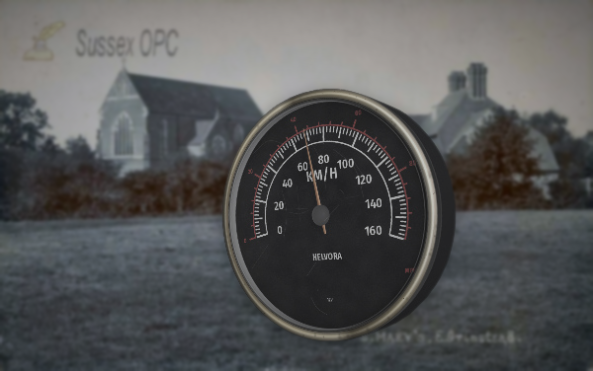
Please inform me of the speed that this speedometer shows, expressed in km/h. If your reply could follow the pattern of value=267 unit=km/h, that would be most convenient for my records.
value=70 unit=km/h
